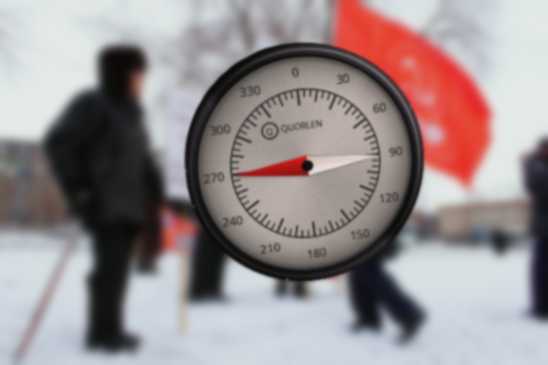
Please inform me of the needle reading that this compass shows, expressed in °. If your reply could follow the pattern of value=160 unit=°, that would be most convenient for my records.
value=270 unit=°
